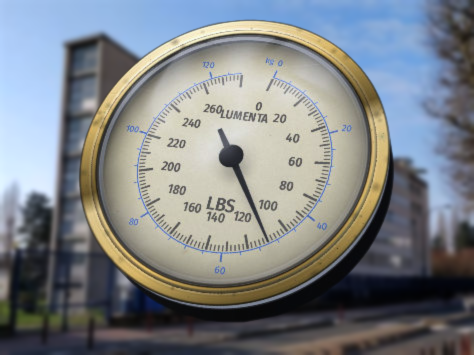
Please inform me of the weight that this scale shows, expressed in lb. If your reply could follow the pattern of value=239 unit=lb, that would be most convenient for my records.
value=110 unit=lb
